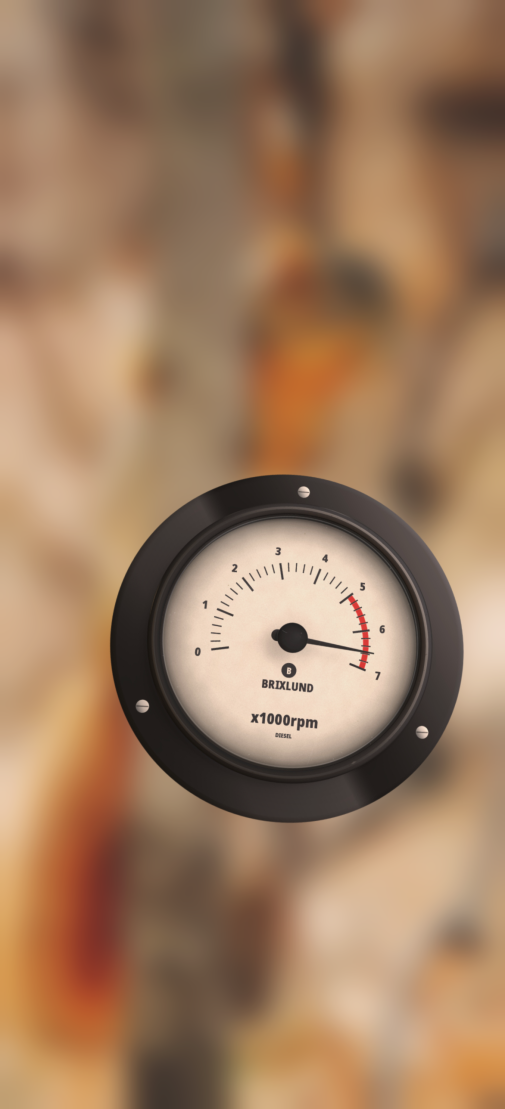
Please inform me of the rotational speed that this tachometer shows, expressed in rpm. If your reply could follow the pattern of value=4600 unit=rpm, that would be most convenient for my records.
value=6600 unit=rpm
